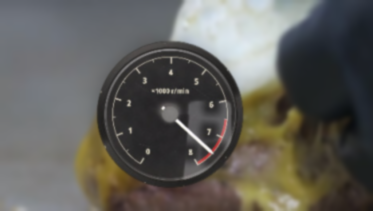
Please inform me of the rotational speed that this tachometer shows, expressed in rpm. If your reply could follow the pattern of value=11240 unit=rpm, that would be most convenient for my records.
value=7500 unit=rpm
